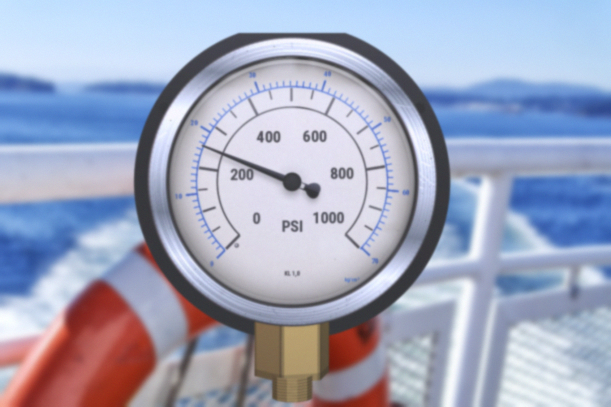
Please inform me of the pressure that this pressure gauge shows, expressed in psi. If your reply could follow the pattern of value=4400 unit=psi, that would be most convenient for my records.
value=250 unit=psi
